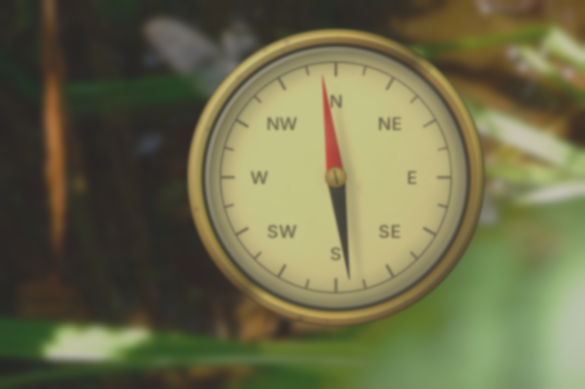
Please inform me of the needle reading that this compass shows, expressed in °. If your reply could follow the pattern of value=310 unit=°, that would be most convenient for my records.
value=352.5 unit=°
